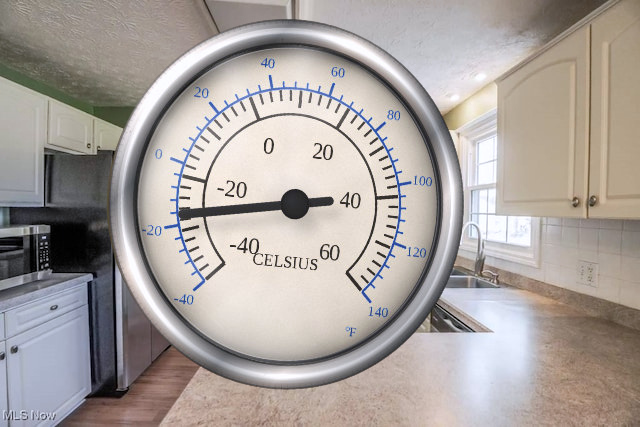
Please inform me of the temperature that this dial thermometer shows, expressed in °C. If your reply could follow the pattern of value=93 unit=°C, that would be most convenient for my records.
value=-27 unit=°C
